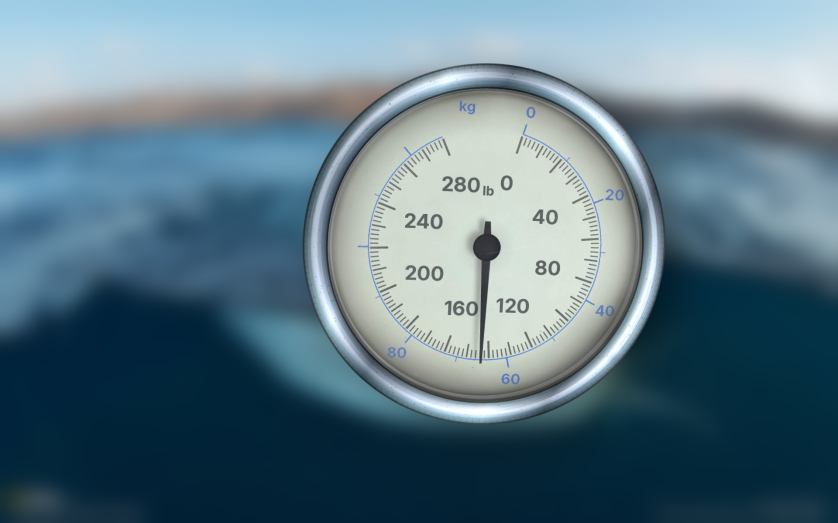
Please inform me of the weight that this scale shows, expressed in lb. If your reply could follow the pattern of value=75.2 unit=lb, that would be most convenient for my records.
value=144 unit=lb
